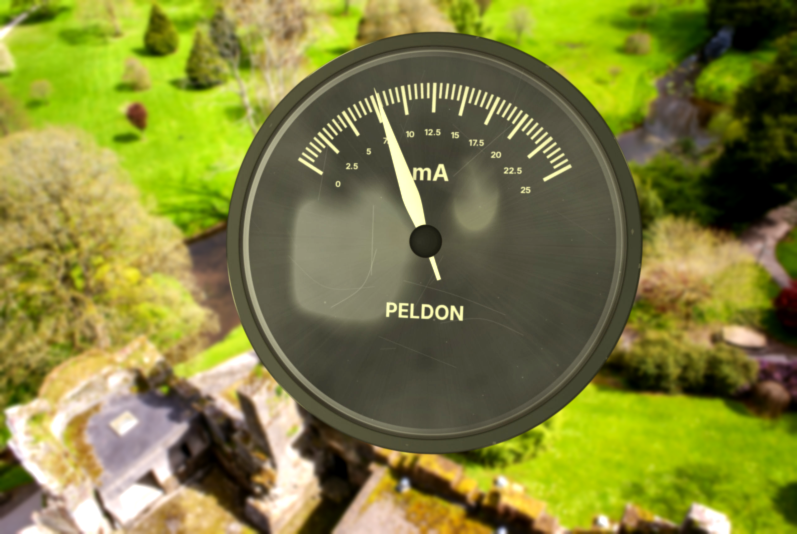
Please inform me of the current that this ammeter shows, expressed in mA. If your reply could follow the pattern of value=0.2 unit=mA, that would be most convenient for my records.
value=8 unit=mA
